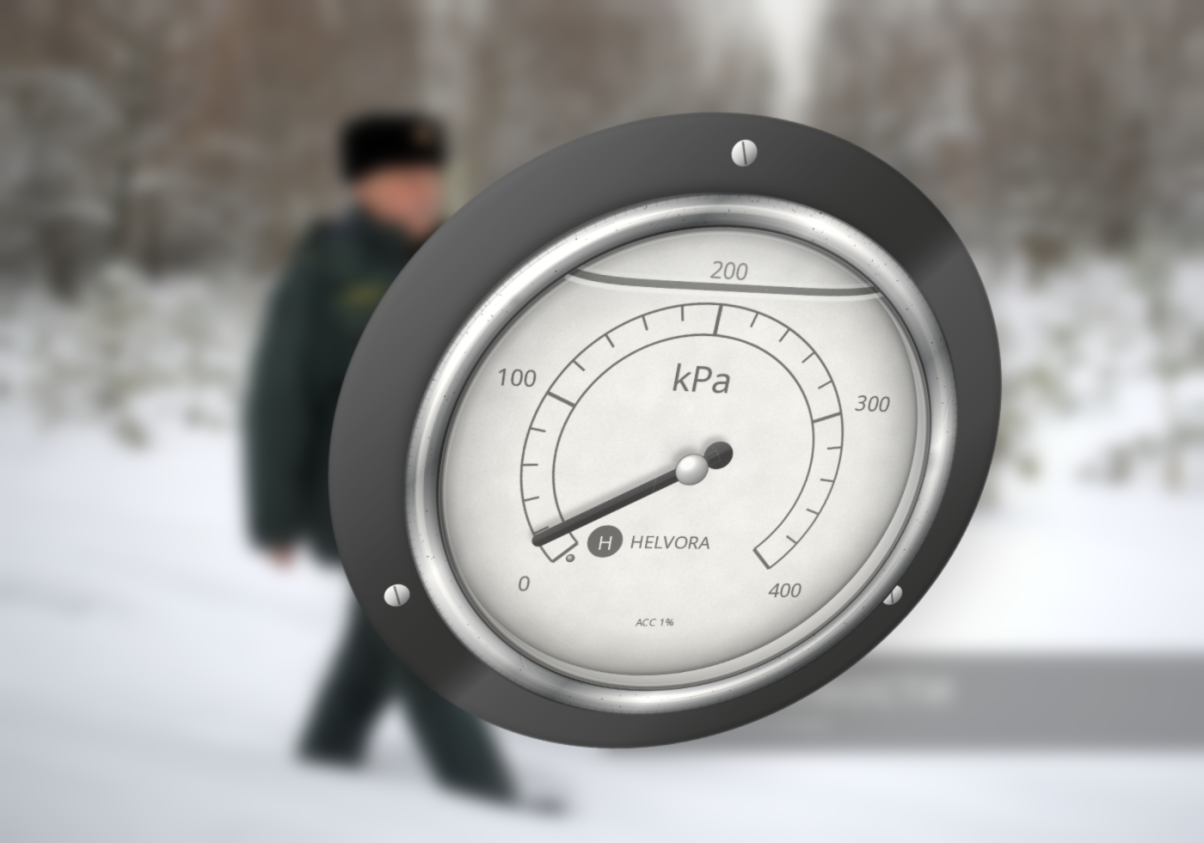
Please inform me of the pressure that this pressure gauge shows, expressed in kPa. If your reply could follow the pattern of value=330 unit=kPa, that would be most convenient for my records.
value=20 unit=kPa
